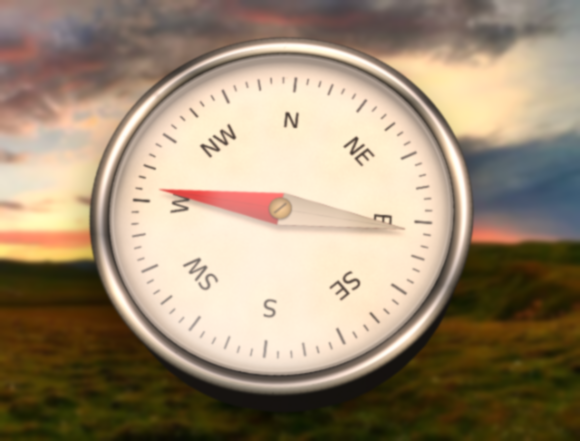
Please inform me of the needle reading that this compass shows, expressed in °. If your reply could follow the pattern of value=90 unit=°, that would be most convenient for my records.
value=275 unit=°
